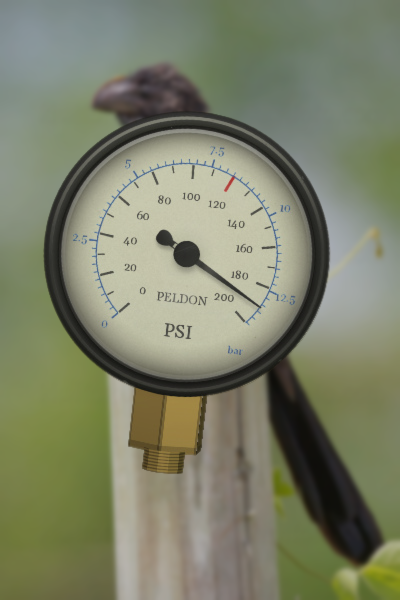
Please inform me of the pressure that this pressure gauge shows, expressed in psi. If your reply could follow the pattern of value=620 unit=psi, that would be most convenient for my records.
value=190 unit=psi
